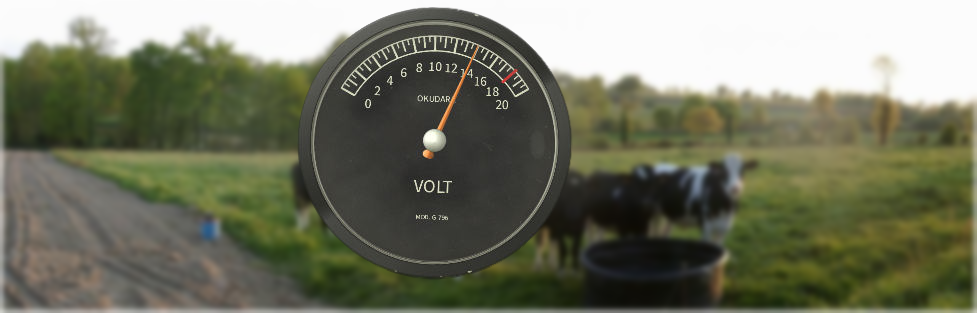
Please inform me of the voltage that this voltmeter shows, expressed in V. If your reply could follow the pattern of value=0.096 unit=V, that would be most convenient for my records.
value=14 unit=V
